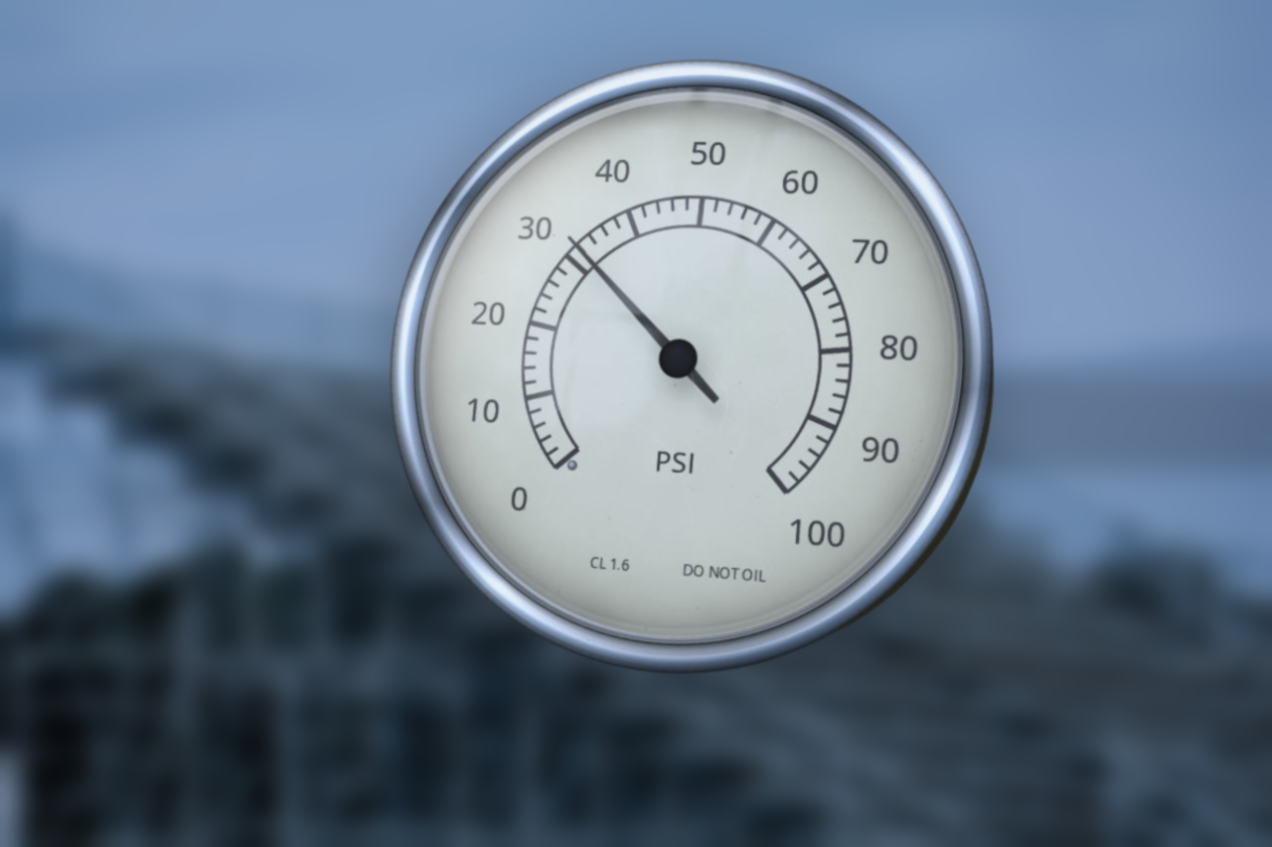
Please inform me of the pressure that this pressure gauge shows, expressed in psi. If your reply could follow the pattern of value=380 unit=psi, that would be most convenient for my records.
value=32 unit=psi
